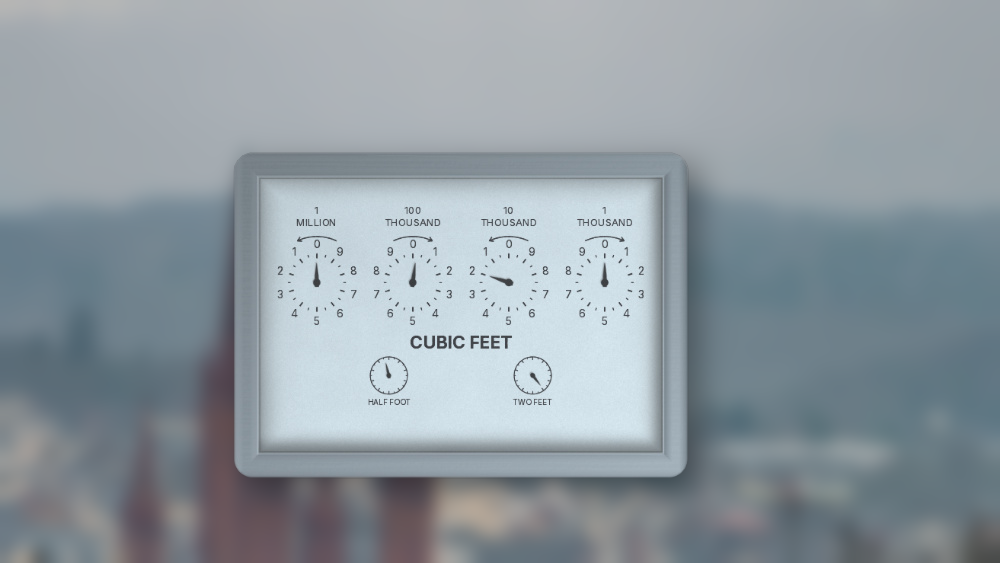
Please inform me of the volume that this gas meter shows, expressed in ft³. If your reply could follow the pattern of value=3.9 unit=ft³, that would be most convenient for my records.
value=2000 unit=ft³
